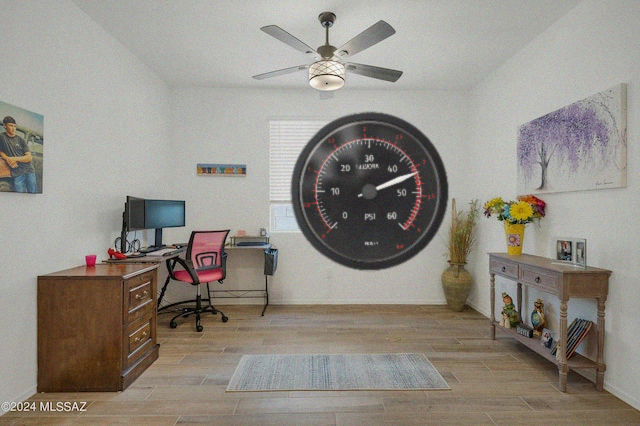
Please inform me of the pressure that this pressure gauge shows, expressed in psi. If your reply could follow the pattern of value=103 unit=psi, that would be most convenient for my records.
value=45 unit=psi
